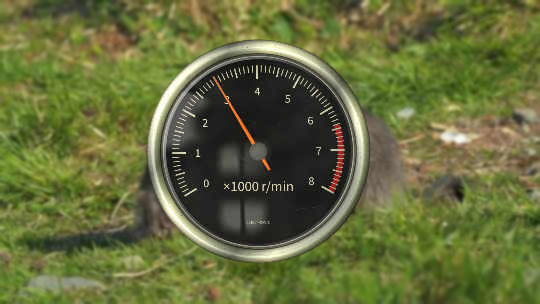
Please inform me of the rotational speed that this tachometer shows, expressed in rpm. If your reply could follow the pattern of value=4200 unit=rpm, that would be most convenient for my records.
value=3000 unit=rpm
